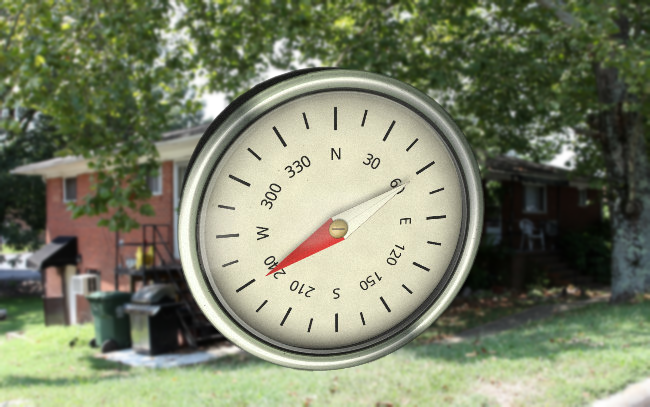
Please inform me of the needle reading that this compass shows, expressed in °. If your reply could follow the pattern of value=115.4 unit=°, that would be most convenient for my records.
value=240 unit=°
